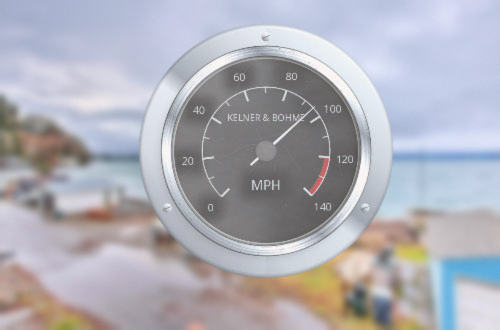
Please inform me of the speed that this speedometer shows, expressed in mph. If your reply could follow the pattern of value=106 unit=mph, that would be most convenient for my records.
value=95 unit=mph
